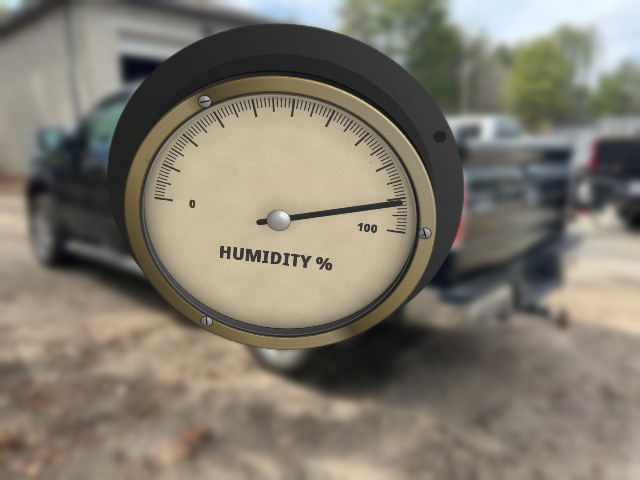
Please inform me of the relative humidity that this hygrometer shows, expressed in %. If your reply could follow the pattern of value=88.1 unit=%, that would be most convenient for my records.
value=90 unit=%
